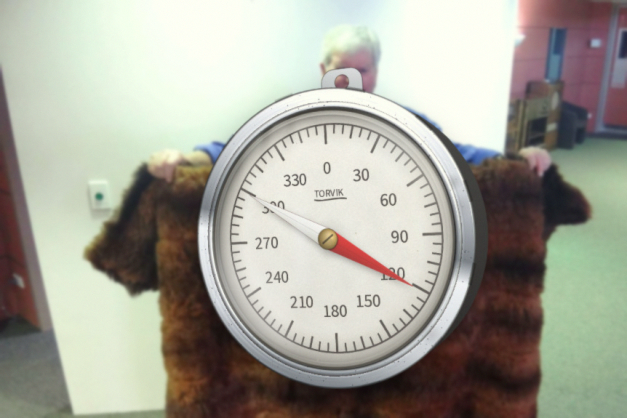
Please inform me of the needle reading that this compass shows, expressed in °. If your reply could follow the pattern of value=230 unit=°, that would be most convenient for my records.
value=120 unit=°
